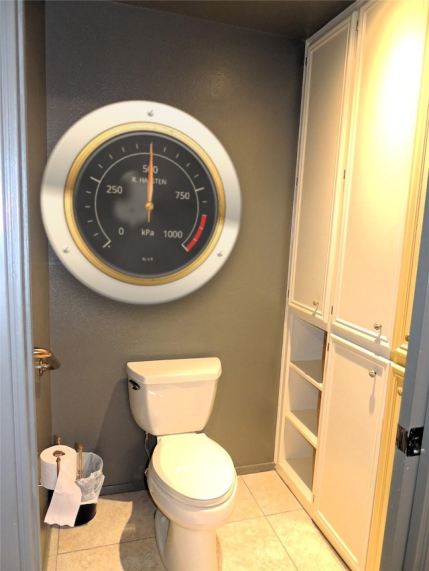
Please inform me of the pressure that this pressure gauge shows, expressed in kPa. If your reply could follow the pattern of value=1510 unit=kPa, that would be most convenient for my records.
value=500 unit=kPa
